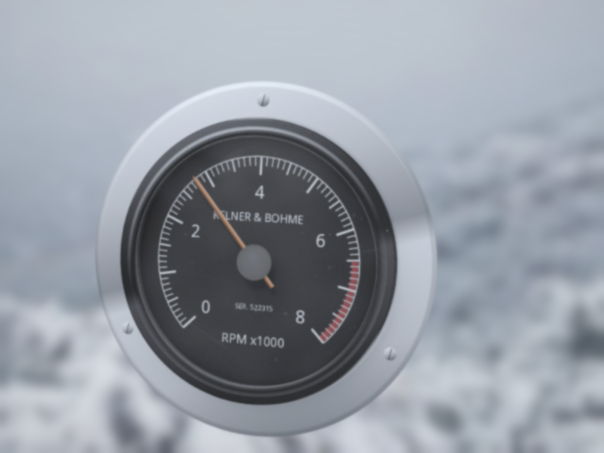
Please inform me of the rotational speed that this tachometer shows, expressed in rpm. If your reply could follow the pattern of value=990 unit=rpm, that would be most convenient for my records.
value=2800 unit=rpm
